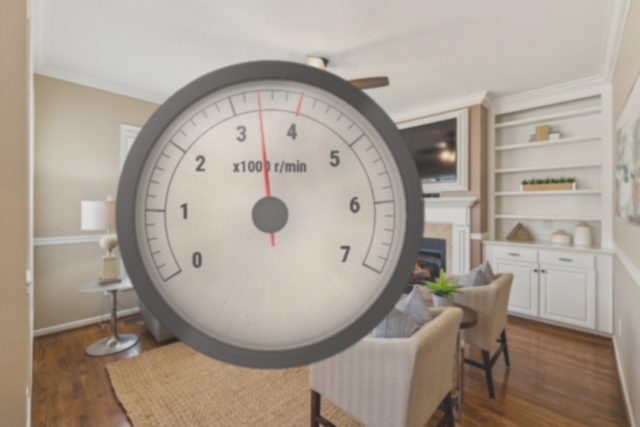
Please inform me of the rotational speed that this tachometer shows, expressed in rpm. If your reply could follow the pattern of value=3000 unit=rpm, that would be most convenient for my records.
value=3400 unit=rpm
